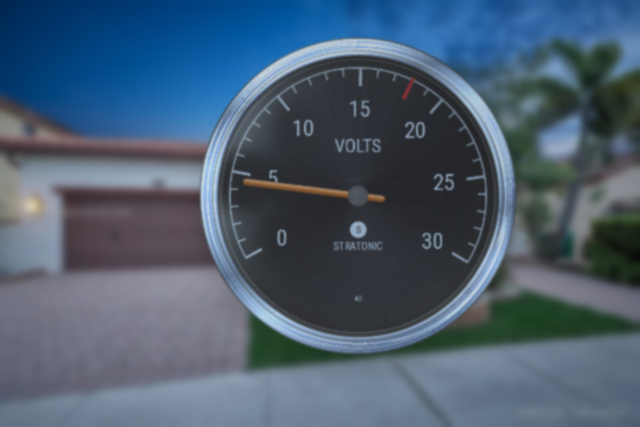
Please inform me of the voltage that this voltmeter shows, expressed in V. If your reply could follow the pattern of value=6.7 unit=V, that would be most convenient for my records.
value=4.5 unit=V
